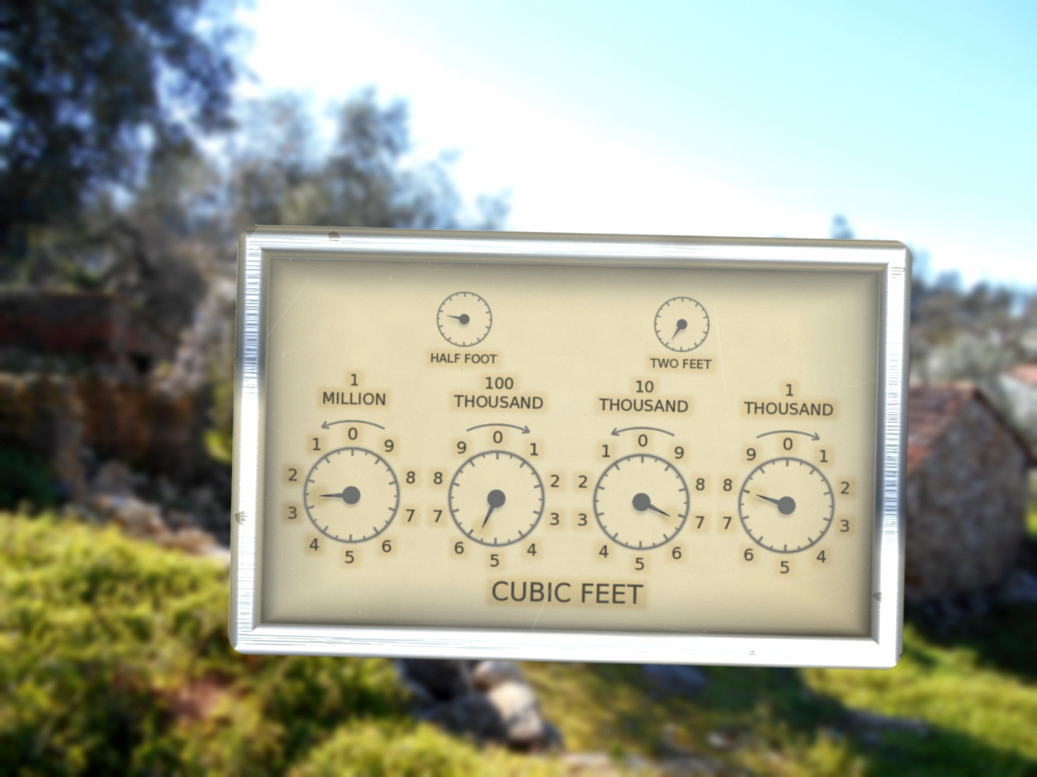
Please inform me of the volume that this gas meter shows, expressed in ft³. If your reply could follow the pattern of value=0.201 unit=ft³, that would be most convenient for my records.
value=256800 unit=ft³
